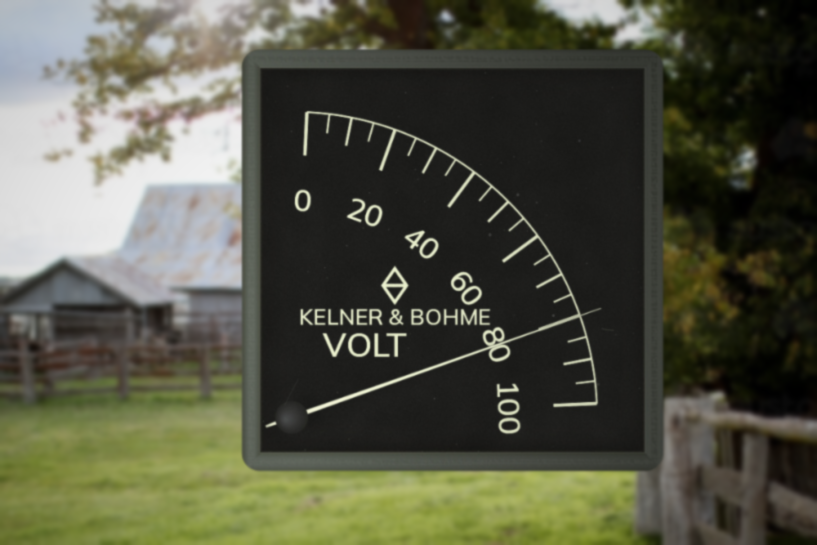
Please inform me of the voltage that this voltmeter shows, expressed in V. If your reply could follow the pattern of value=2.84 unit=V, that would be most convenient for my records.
value=80 unit=V
